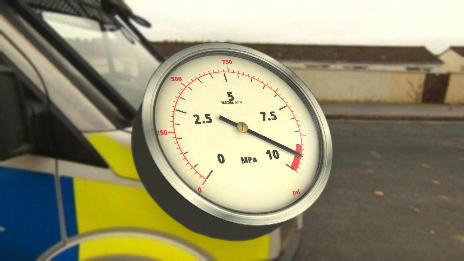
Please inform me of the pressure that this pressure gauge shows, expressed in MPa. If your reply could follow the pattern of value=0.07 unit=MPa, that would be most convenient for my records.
value=9.5 unit=MPa
